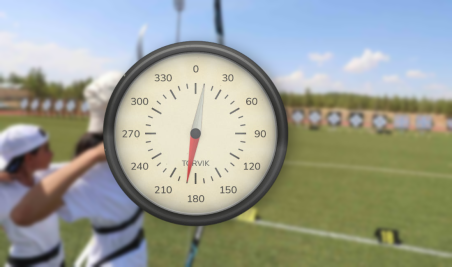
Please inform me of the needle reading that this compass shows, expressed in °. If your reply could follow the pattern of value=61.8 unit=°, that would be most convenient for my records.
value=190 unit=°
